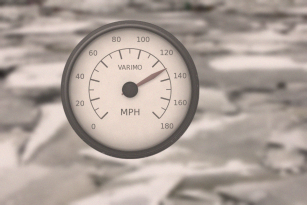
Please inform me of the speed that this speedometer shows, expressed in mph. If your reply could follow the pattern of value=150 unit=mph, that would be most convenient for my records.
value=130 unit=mph
